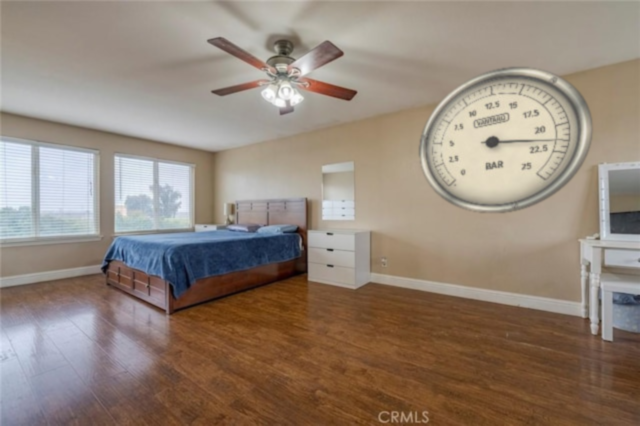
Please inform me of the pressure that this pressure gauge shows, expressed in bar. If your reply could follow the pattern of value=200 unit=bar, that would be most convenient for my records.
value=21.5 unit=bar
